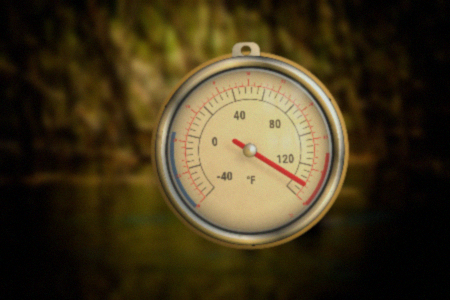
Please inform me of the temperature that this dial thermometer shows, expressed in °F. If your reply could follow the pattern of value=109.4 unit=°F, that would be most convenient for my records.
value=132 unit=°F
